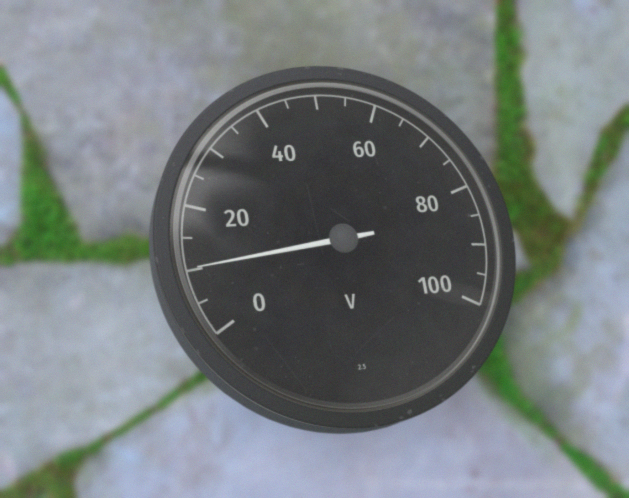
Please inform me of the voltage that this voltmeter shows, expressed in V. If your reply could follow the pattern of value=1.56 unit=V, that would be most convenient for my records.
value=10 unit=V
